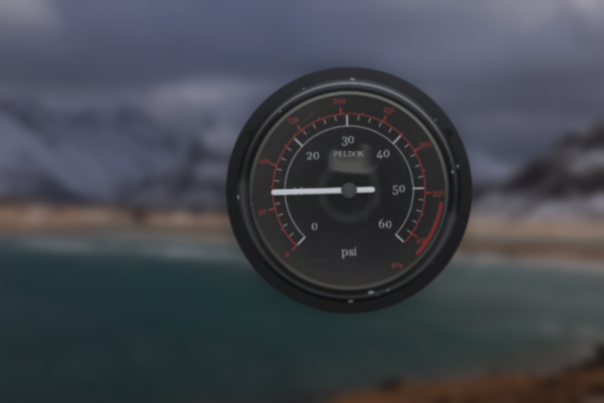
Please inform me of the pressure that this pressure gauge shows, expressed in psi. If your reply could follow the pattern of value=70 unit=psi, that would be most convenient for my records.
value=10 unit=psi
